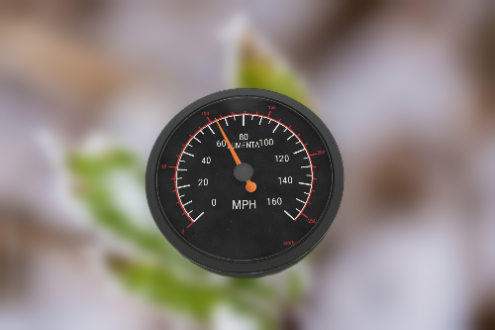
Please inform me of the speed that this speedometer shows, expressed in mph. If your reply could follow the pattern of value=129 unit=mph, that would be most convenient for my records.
value=65 unit=mph
